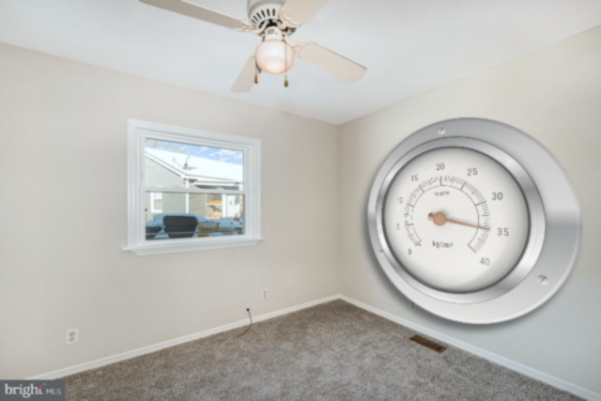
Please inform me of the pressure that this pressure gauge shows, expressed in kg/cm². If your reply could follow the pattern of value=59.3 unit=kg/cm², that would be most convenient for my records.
value=35 unit=kg/cm²
